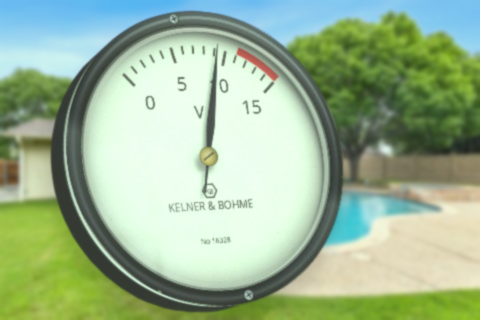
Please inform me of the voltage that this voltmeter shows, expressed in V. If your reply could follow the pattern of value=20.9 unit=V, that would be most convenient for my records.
value=9 unit=V
